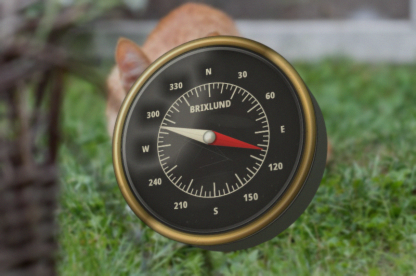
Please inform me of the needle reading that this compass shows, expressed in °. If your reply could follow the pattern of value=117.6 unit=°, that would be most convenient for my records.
value=110 unit=°
